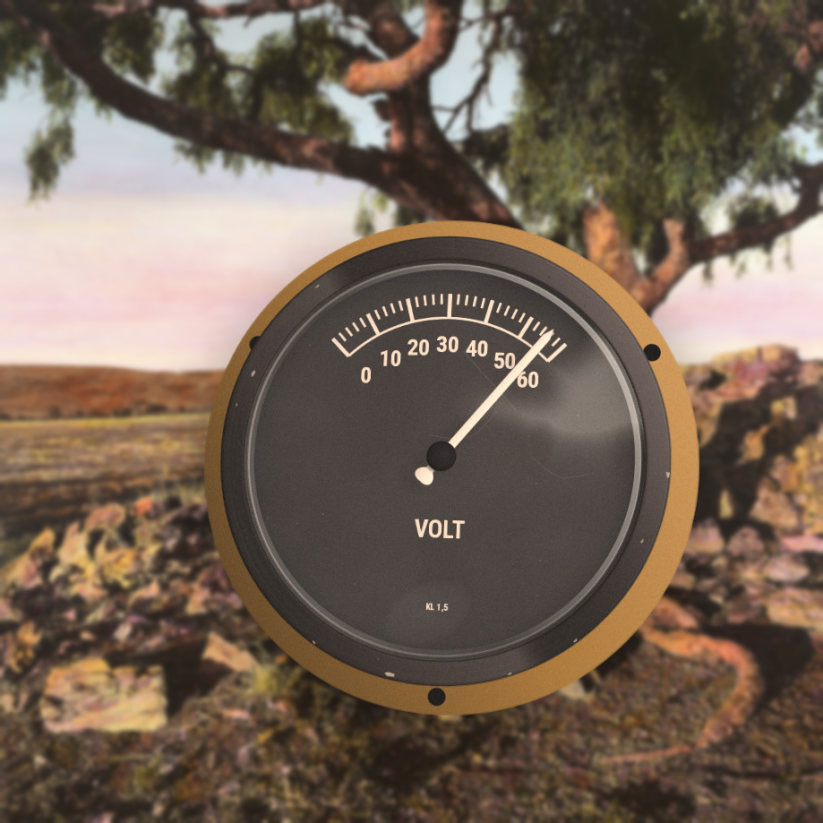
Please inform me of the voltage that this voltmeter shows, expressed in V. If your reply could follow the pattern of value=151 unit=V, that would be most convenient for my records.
value=56 unit=V
